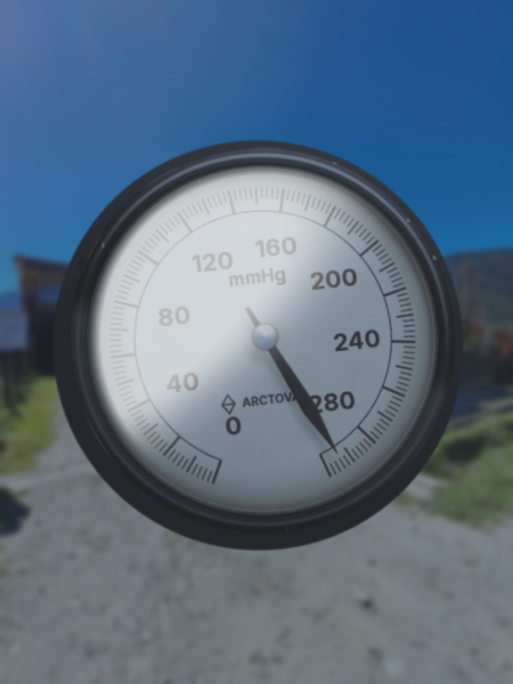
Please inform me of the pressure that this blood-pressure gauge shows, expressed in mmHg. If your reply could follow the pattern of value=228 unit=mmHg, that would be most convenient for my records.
value=294 unit=mmHg
